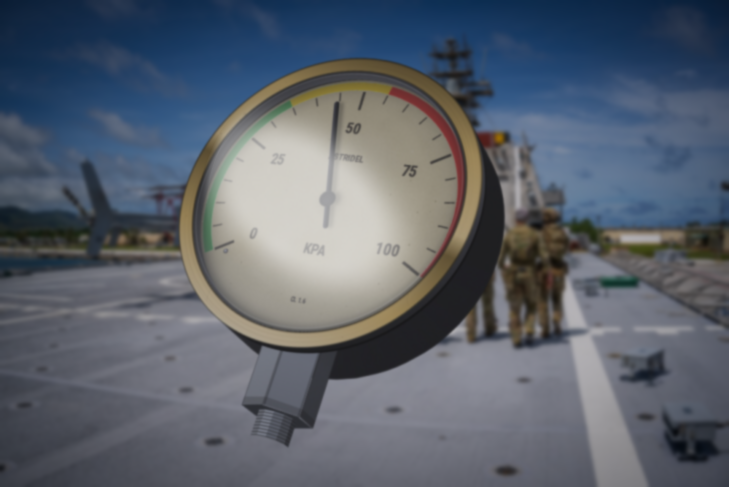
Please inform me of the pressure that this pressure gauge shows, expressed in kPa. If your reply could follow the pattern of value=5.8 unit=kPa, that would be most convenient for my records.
value=45 unit=kPa
